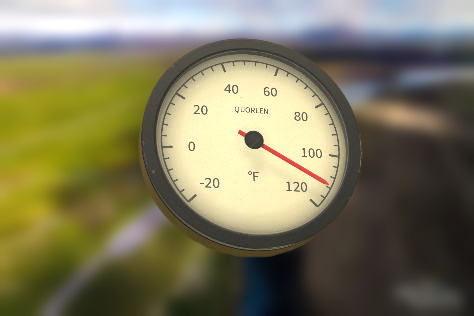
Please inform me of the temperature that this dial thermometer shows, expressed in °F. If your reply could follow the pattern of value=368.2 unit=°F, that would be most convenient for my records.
value=112 unit=°F
